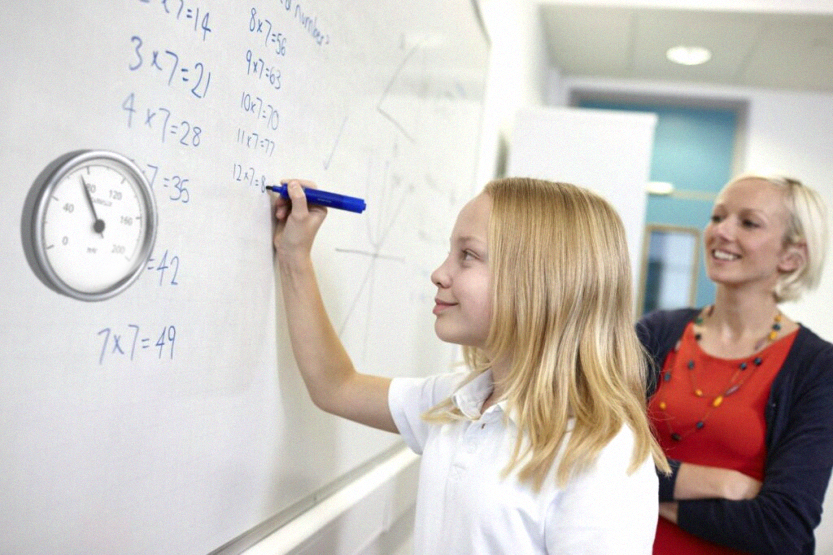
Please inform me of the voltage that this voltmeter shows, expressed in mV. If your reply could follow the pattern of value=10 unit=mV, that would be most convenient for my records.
value=70 unit=mV
